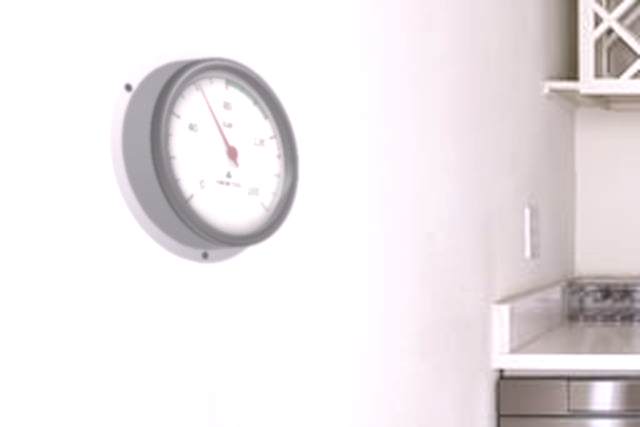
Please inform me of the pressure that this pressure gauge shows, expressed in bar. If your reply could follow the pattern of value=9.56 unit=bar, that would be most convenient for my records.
value=60 unit=bar
